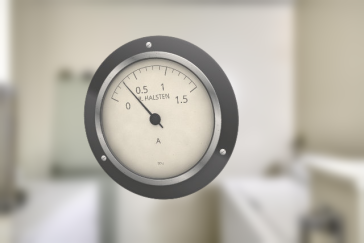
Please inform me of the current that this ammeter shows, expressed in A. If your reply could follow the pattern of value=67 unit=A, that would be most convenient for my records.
value=0.3 unit=A
